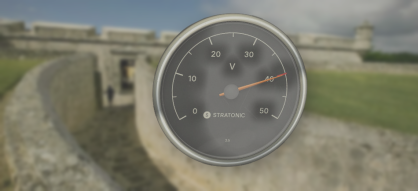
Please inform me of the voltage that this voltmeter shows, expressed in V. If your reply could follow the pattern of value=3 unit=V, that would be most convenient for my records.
value=40 unit=V
